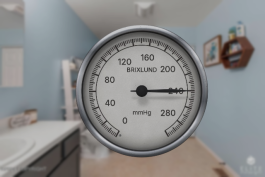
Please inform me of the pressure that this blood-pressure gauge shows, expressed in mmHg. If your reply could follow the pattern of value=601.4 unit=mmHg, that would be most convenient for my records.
value=240 unit=mmHg
